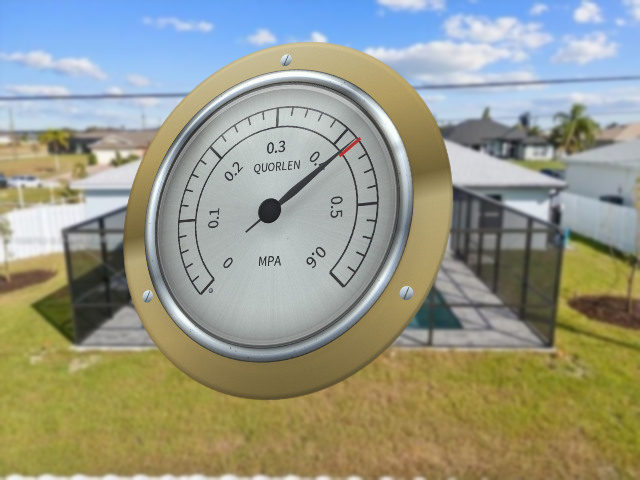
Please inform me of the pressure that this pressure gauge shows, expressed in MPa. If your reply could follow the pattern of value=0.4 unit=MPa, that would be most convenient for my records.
value=0.42 unit=MPa
